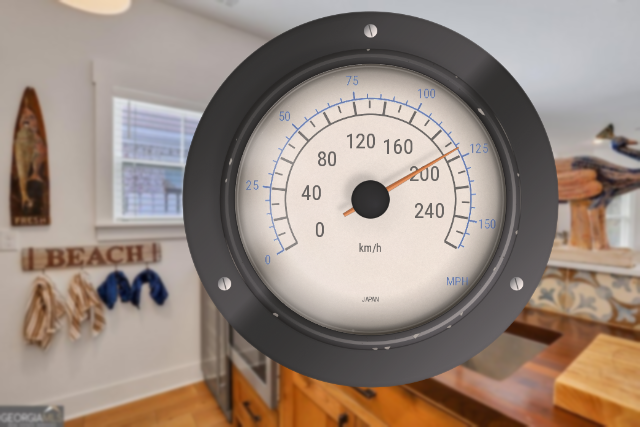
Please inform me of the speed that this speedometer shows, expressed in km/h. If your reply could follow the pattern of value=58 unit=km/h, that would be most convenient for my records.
value=195 unit=km/h
